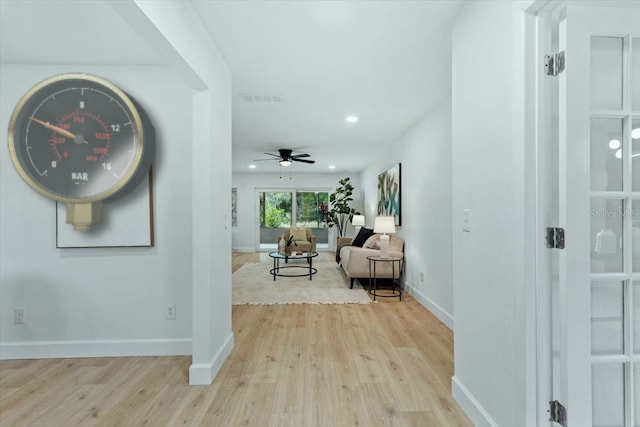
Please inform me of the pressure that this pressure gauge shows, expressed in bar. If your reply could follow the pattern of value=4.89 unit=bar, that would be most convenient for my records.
value=4 unit=bar
